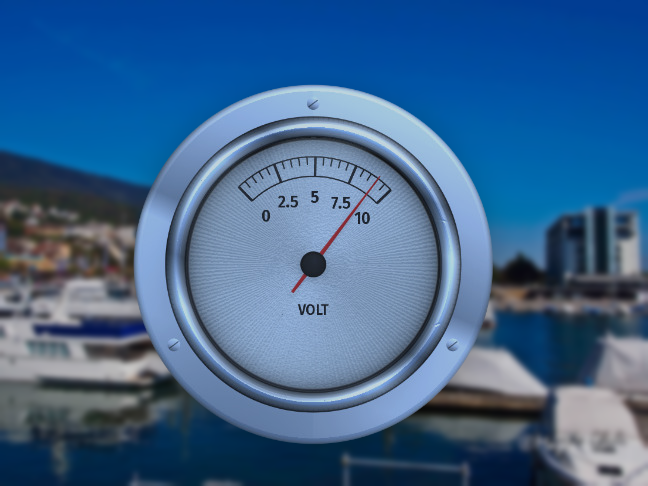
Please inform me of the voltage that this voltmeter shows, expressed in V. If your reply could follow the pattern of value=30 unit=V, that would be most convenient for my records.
value=9 unit=V
